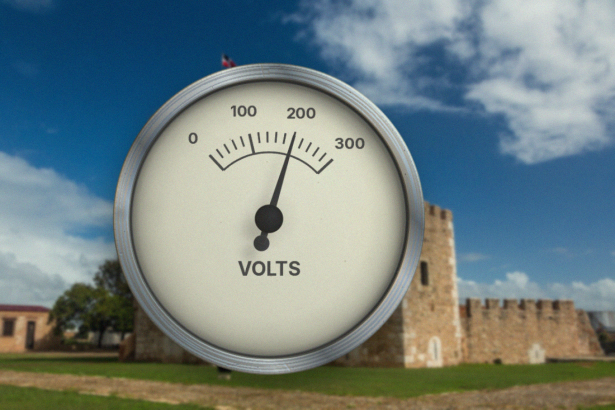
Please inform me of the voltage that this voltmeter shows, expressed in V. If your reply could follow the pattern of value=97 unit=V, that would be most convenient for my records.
value=200 unit=V
